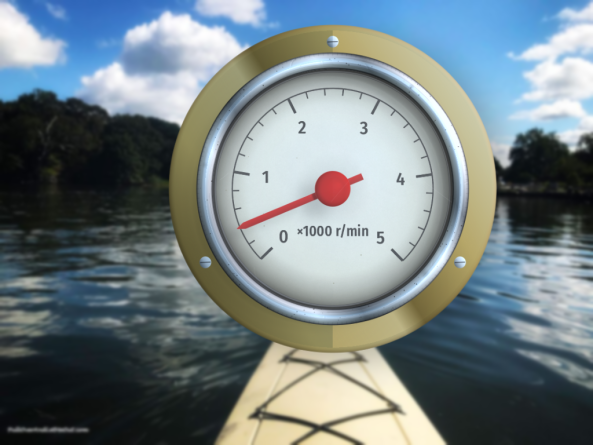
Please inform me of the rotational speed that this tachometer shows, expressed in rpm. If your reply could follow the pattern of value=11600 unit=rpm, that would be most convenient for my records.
value=400 unit=rpm
